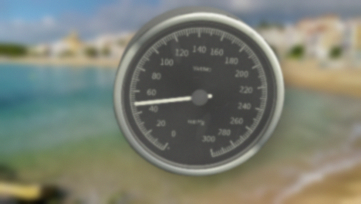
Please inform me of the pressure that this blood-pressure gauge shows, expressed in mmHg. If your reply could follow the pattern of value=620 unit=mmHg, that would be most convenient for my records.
value=50 unit=mmHg
